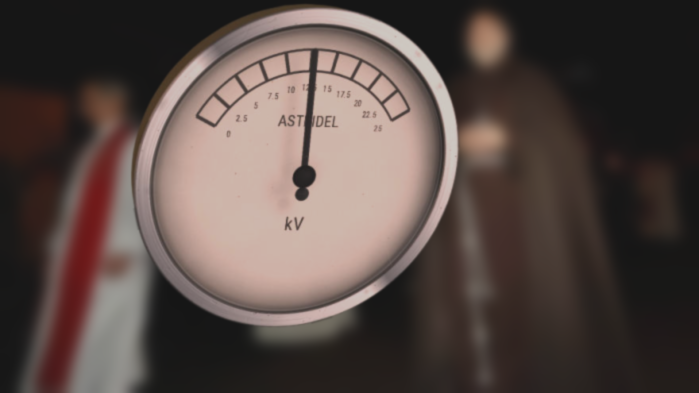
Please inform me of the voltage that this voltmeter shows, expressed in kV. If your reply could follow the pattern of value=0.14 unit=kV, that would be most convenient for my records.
value=12.5 unit=kV
